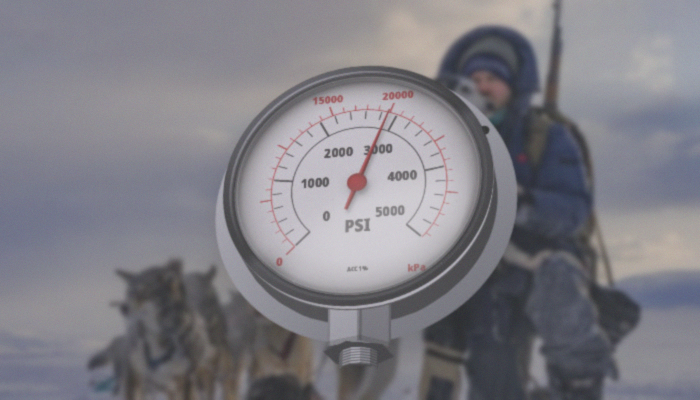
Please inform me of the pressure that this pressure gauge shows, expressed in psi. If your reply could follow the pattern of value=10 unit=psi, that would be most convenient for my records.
value=2900 unit=psi
